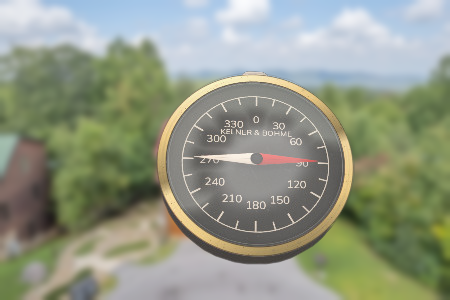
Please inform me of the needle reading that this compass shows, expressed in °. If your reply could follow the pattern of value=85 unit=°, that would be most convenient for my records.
value=90 unit=°
